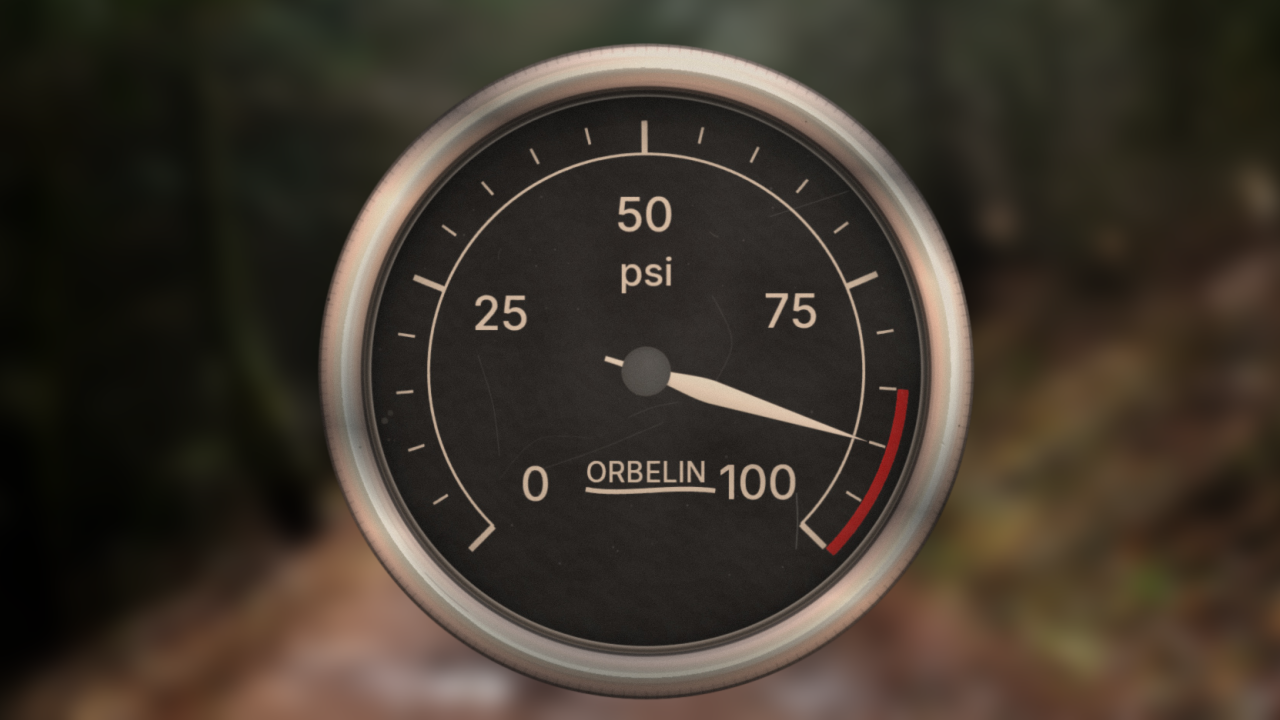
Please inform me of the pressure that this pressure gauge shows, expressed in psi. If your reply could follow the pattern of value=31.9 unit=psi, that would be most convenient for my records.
value=90 unit=psi
